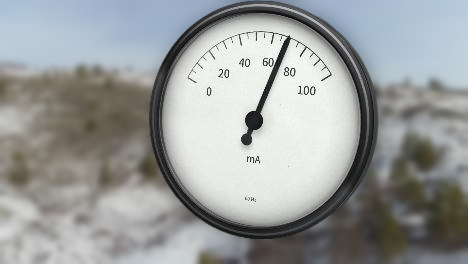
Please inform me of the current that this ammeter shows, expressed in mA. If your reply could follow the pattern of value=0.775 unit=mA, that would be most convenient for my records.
value=70 unit=mA
